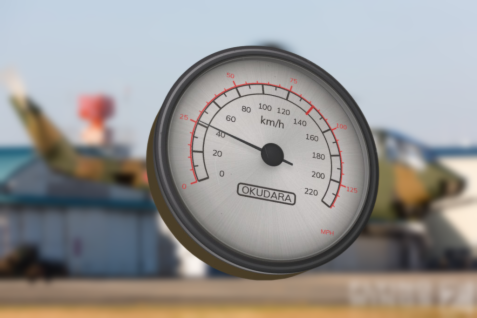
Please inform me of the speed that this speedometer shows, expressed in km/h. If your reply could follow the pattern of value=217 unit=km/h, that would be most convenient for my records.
value=40 unit=km/h
